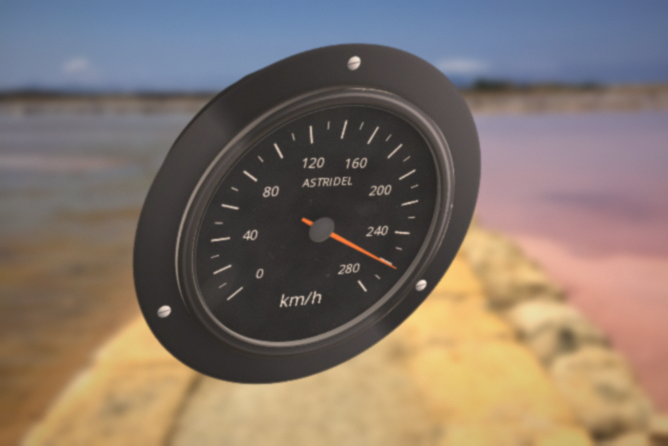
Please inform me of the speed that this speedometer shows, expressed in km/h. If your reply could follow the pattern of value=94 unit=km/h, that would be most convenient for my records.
value=260 unit=km/h
